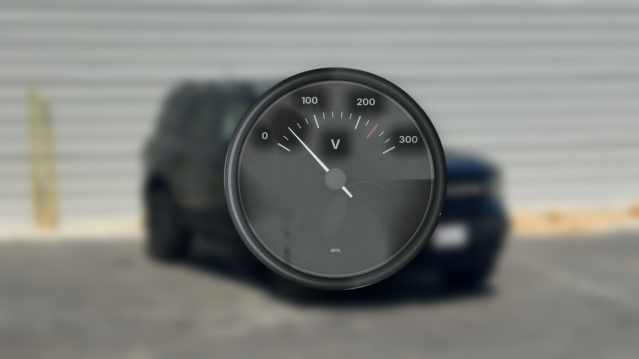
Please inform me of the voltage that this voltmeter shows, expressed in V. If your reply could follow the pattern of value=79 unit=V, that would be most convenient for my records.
value=40 unit=V
